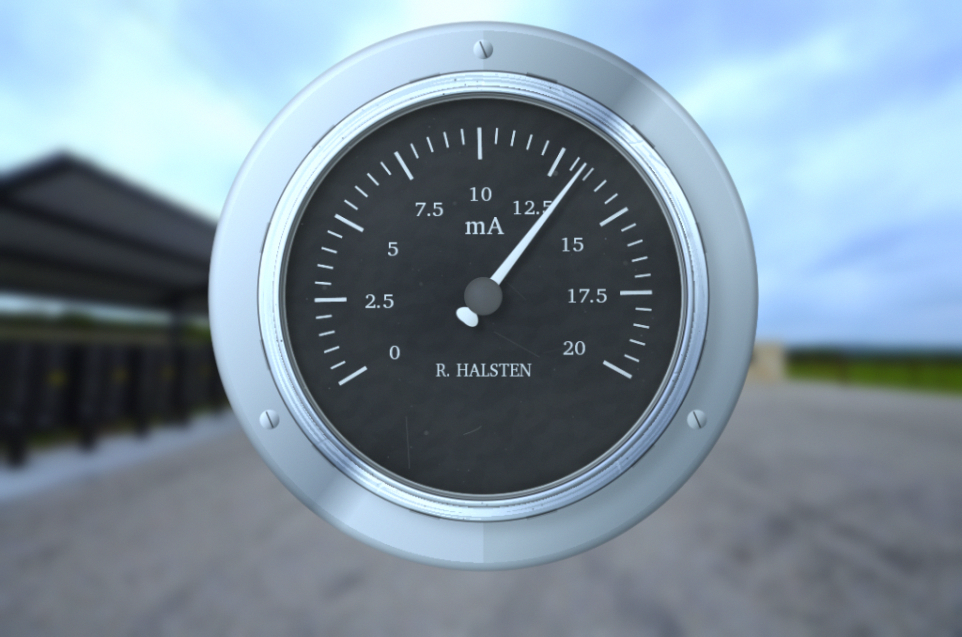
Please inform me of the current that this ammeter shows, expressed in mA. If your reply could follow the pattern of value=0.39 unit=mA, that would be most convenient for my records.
value=13.25 unit=mA
